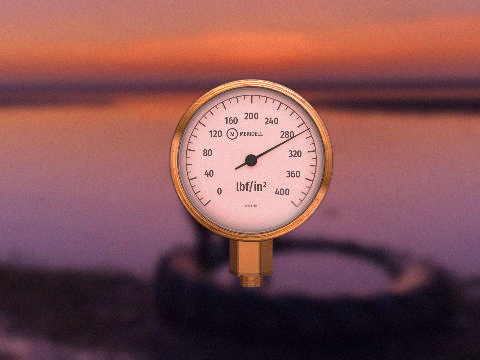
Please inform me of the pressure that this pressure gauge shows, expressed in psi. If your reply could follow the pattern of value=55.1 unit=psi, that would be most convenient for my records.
value=290 unit=psi
